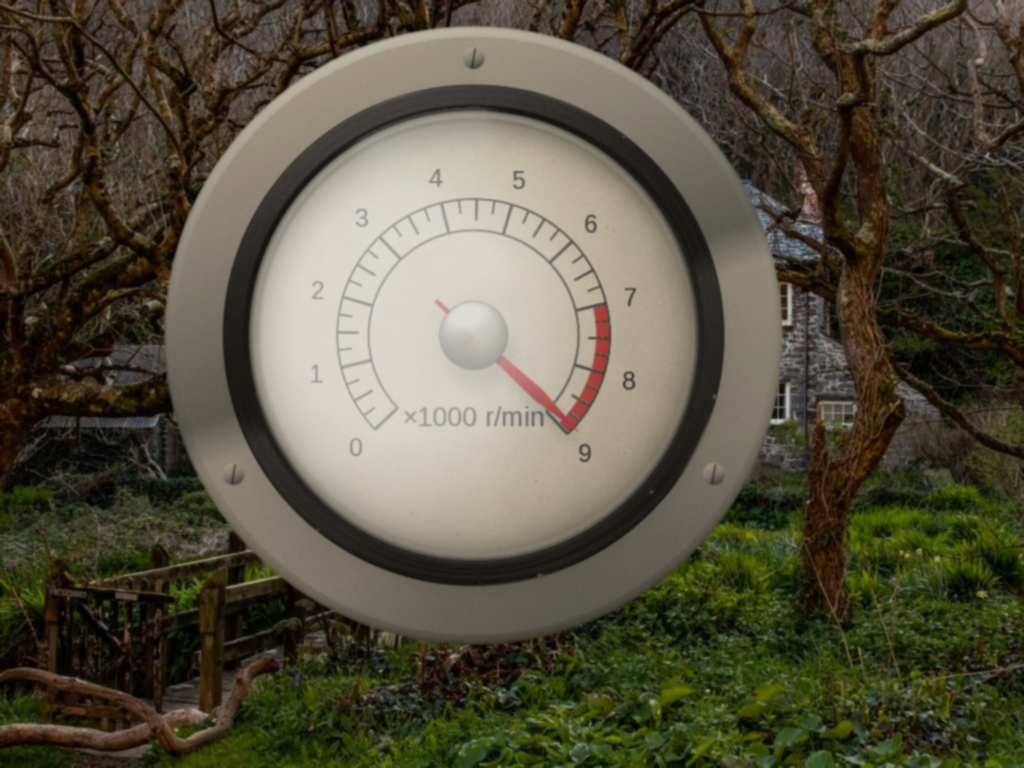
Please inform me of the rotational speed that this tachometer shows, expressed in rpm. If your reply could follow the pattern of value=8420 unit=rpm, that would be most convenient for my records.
value=8875 unit=rpm
